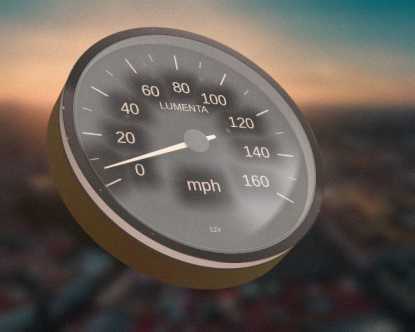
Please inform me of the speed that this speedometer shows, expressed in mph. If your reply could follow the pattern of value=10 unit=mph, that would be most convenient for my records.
value=5 unit=mph
